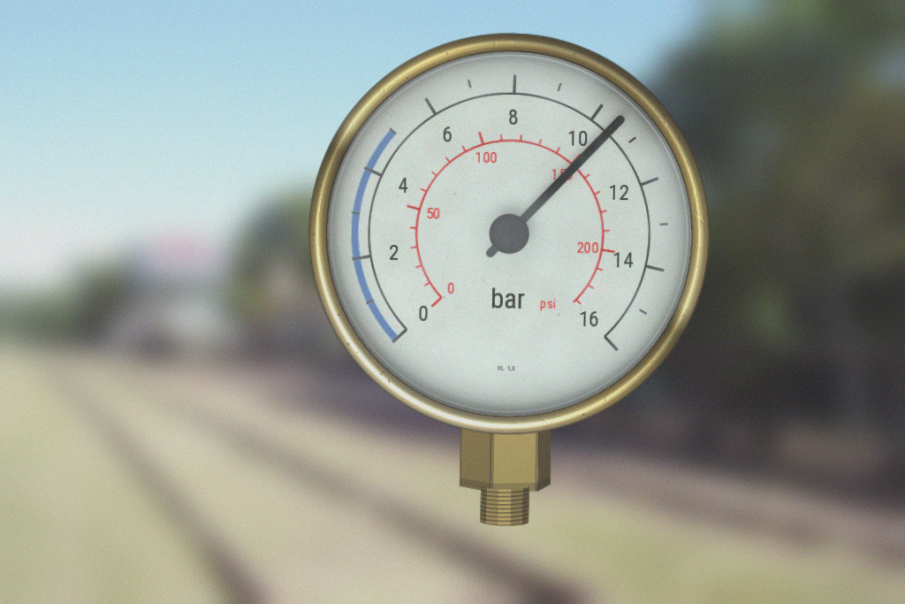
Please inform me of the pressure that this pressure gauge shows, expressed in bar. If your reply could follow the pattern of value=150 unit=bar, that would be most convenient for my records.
value=10.5 unit=bar
